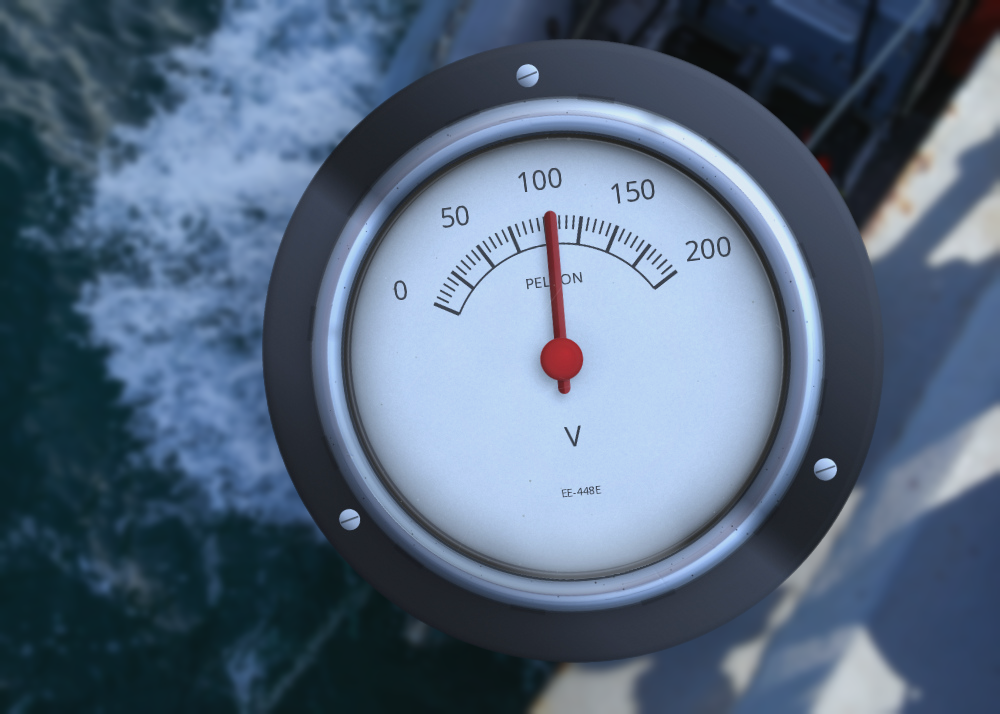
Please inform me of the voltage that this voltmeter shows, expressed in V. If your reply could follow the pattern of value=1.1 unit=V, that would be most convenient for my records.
value=105 unit=V
